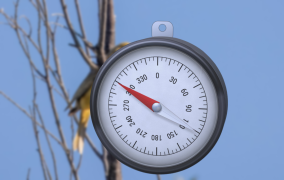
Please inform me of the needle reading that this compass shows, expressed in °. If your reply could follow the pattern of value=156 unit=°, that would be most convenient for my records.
value=300 unit=°
